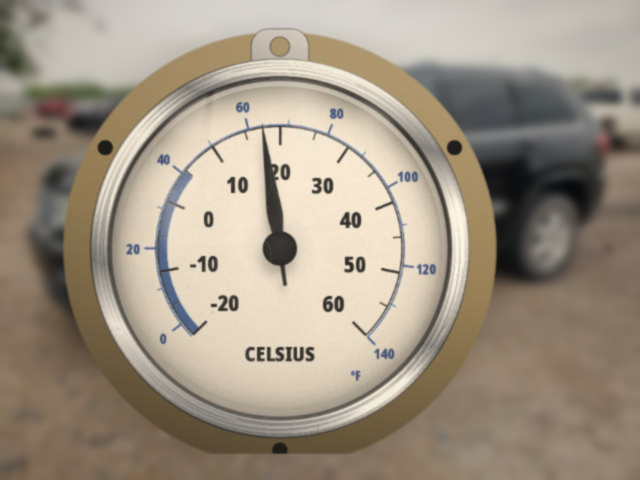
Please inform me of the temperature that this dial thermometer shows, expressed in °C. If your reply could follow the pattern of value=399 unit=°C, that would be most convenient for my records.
value=17.5 unit=°C
